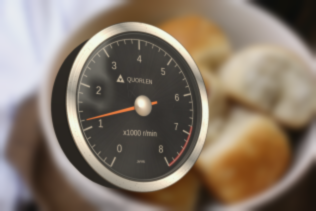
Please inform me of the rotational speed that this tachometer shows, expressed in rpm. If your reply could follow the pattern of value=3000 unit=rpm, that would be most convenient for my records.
value=1200 unit=rpm
